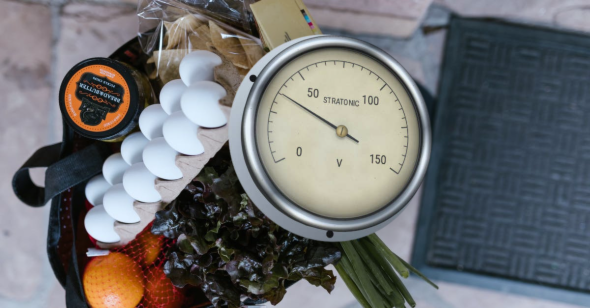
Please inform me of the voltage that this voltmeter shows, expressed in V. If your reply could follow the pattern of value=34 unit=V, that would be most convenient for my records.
value=35 unit=V
